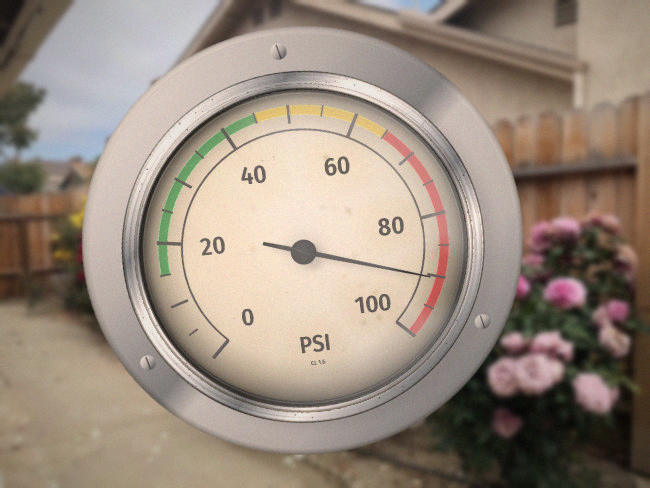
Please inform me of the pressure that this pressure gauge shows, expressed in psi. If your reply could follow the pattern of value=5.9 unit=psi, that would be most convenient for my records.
value=90 unit=psi
